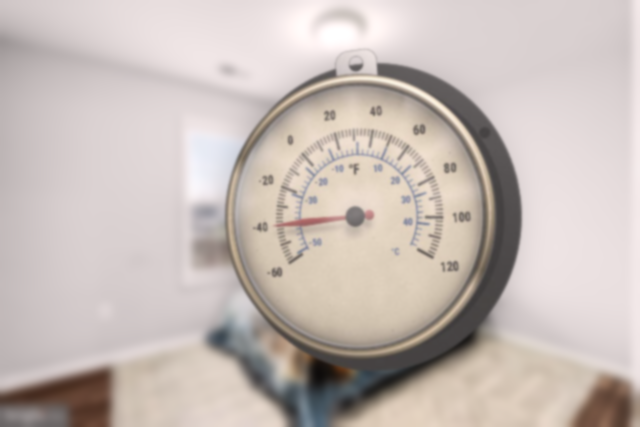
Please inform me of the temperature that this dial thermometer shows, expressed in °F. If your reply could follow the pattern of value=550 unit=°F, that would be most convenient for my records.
value=-40 unit=°F
